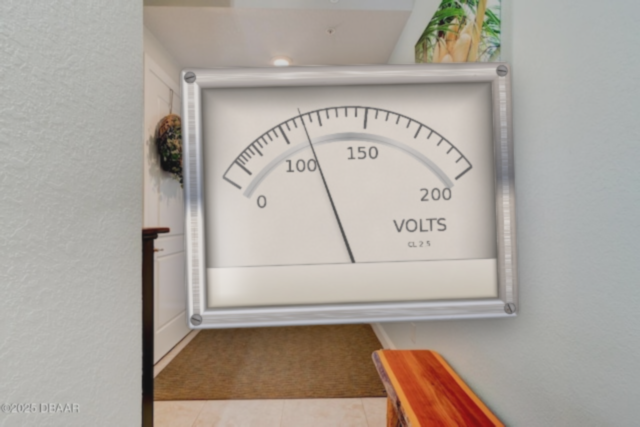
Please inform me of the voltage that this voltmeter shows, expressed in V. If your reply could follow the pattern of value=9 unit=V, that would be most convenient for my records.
value=115 unit=V
